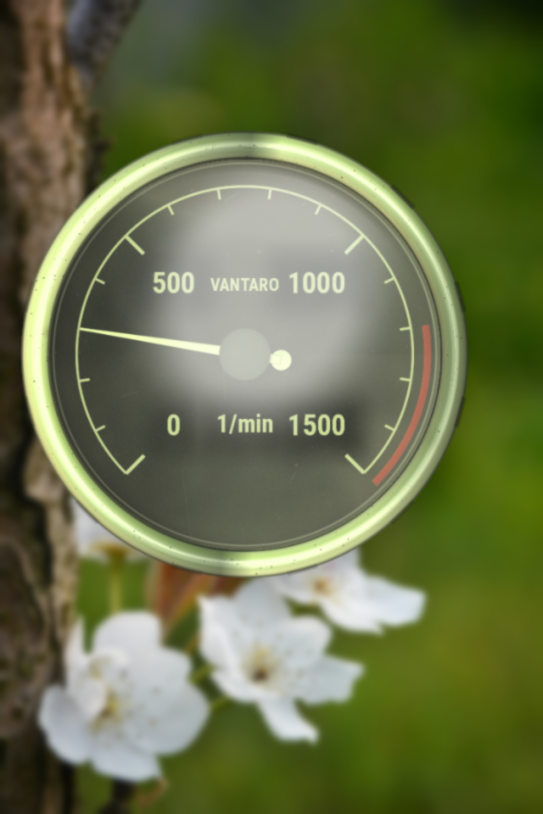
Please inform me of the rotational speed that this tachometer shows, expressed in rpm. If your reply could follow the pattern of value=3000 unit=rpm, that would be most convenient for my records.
value=300 unit=rpm
